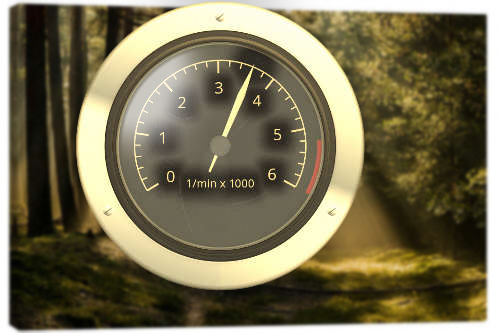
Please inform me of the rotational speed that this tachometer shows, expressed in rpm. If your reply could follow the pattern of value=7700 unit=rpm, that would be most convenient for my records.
value=3600 unit=rpm
